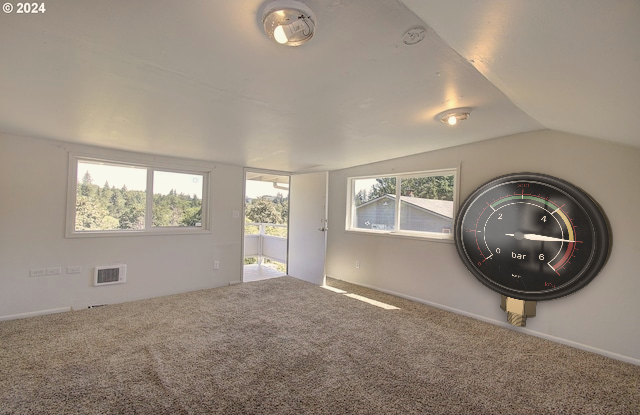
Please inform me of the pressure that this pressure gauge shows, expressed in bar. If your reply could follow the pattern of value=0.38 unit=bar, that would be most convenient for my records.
value=5 unit=bar
